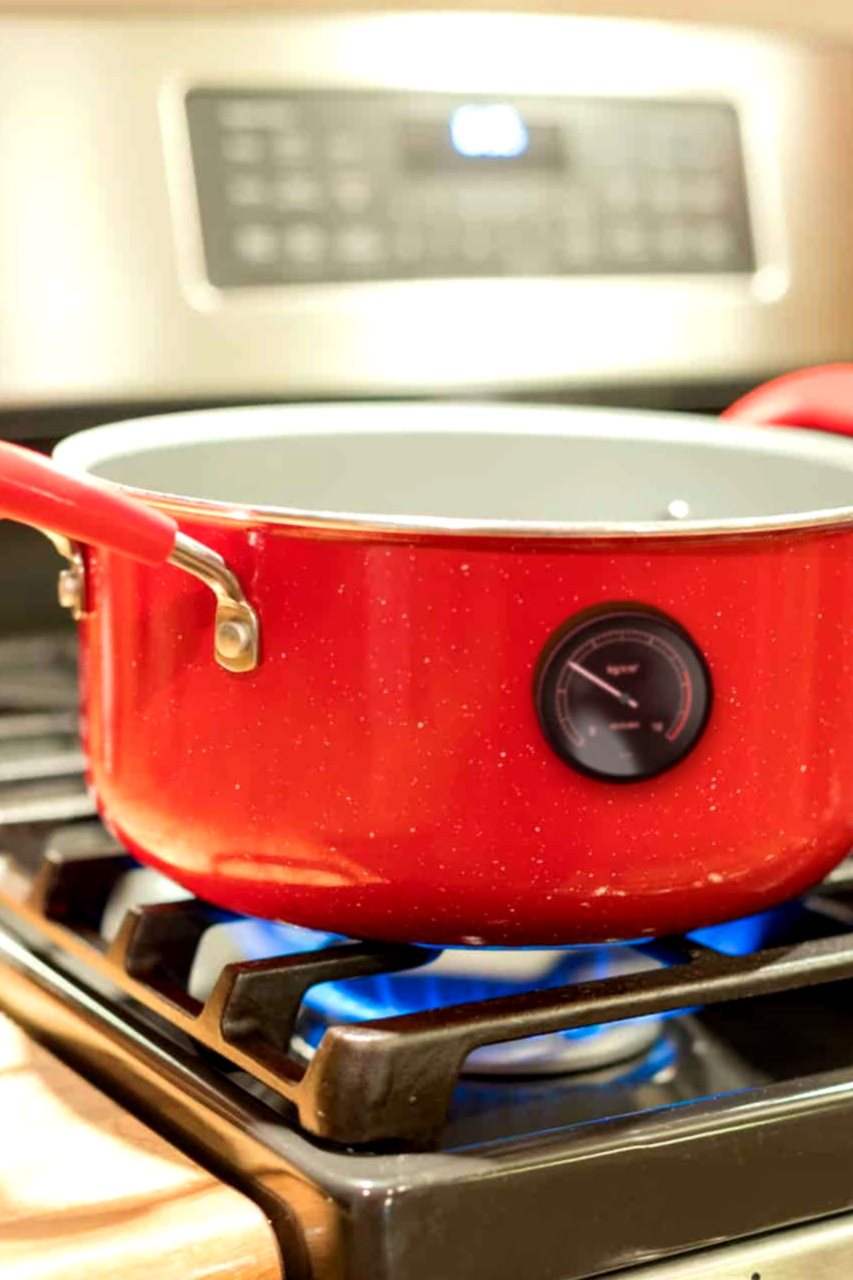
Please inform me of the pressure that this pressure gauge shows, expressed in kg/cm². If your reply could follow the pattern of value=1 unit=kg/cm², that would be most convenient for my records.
value=3 unit=kg/cm²
